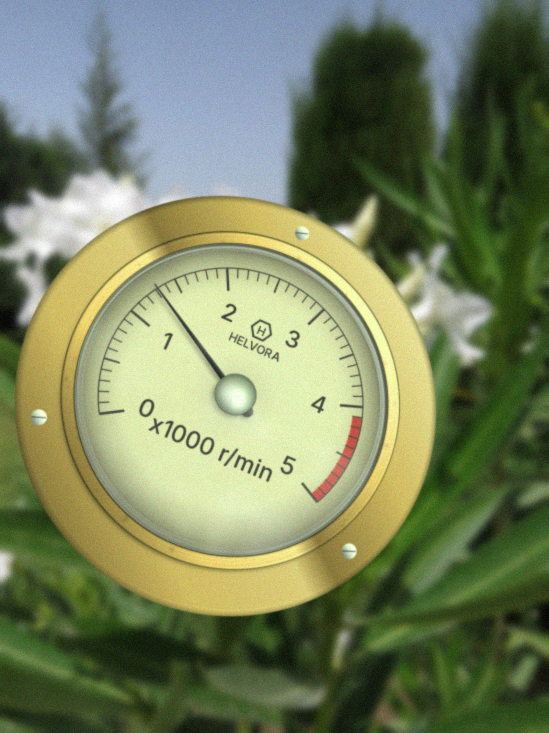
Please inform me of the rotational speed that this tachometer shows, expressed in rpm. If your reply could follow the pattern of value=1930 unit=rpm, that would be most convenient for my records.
value=1300 unit=rpm
